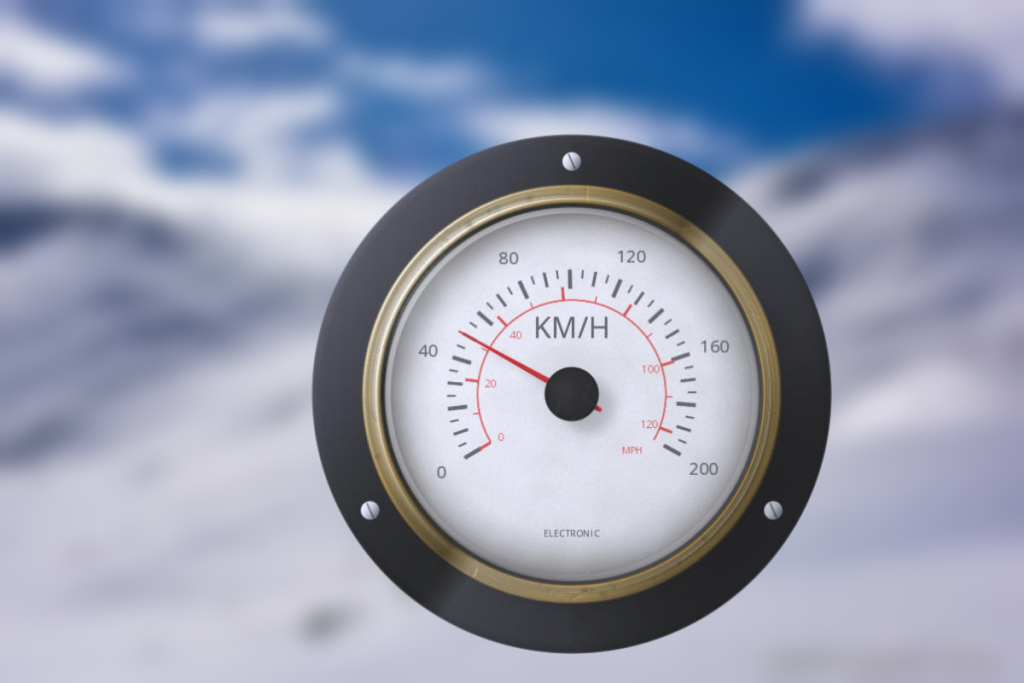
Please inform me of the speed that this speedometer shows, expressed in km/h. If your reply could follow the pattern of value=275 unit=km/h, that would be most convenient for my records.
value=50 unit=km/h
